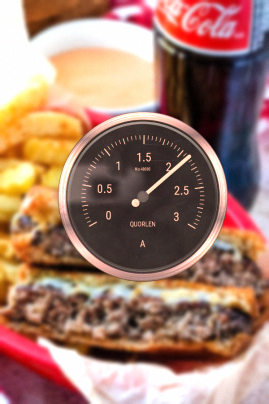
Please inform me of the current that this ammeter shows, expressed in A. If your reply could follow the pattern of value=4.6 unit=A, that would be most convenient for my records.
value=2.1 unit=A
